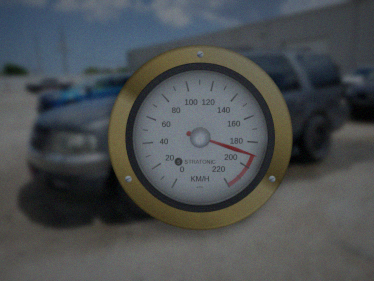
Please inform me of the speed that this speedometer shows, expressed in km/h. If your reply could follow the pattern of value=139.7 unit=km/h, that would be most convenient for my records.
value=190 unit=km/h
